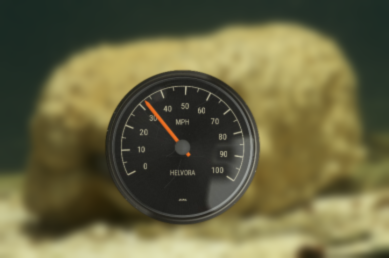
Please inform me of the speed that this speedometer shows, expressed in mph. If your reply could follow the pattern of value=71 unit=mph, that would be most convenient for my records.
value=32.5 unit=mph
